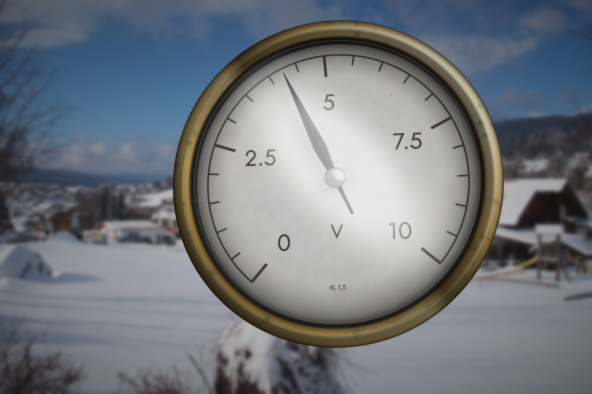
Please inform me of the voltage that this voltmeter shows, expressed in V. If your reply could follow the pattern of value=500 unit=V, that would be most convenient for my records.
value=4.25 unit=V
